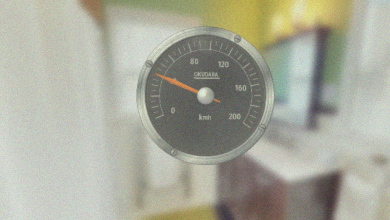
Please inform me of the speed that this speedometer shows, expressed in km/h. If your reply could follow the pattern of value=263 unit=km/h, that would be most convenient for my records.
value=40 unit=km/h
